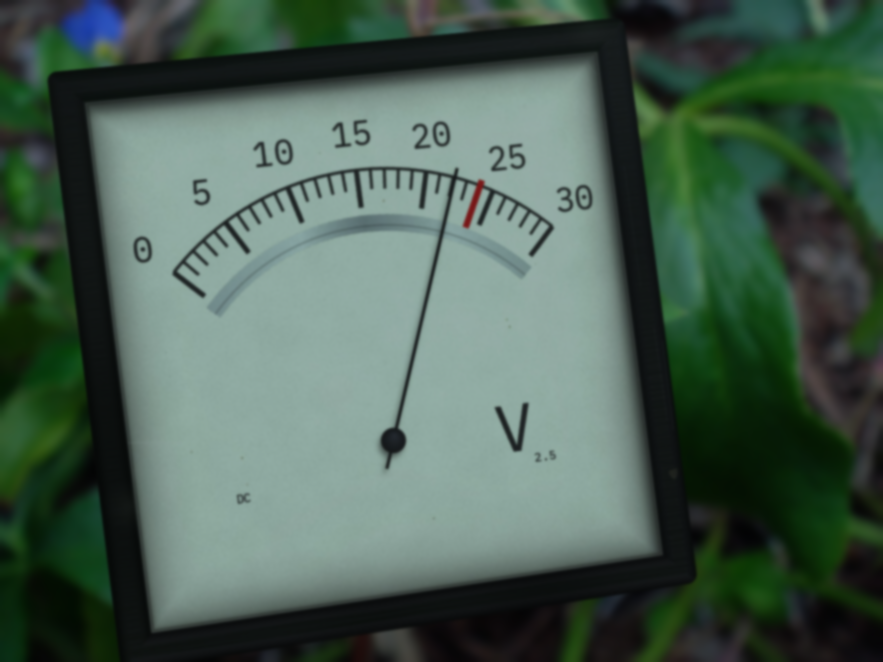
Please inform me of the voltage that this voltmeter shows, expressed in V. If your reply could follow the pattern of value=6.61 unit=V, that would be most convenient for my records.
value=22 unit=V
